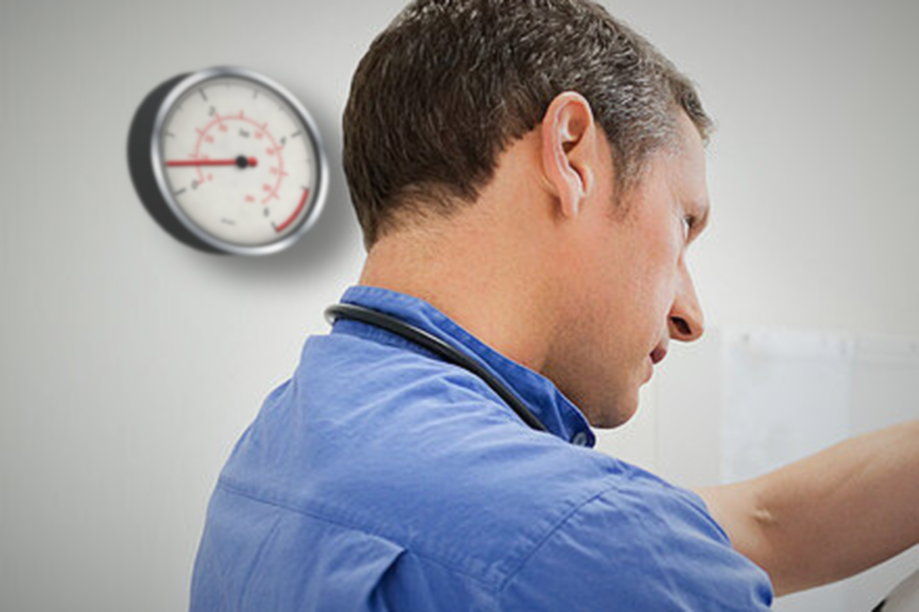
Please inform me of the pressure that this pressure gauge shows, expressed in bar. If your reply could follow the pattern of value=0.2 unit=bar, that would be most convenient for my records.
value=0.5 unit=bar
